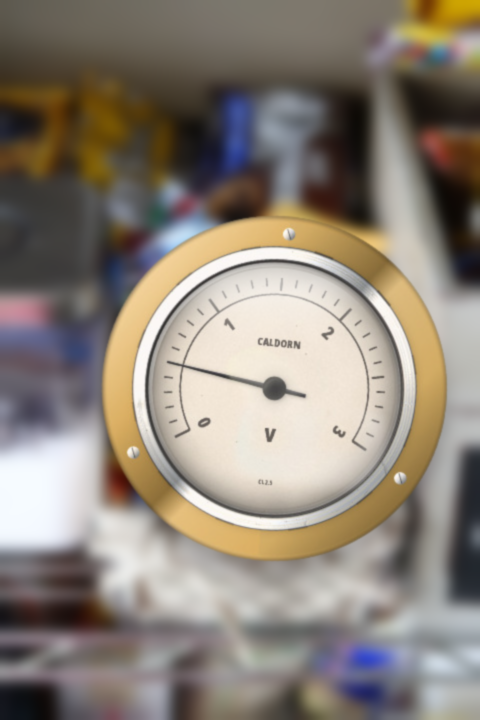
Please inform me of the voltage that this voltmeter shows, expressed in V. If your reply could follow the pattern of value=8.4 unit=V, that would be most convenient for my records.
value=0.5 unit=V
